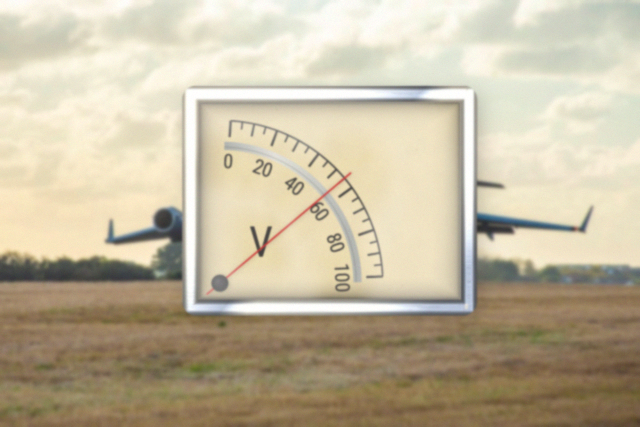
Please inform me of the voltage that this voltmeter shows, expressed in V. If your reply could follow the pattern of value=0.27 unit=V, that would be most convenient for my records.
value=55 unit=V
